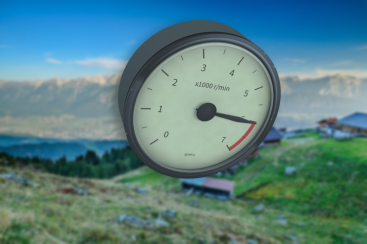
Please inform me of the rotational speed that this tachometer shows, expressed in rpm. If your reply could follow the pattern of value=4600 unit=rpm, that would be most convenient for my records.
value=6000 unit=rpm
